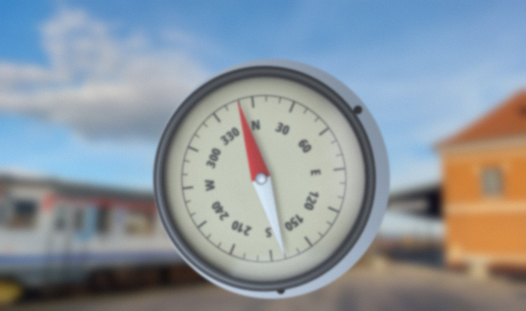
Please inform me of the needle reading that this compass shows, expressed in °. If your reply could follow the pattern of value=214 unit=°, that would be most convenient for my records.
value=350 unit=°
